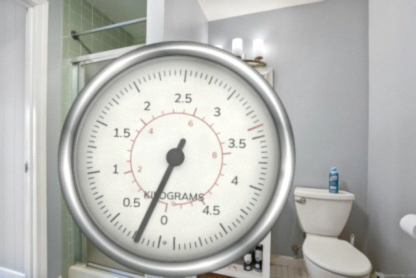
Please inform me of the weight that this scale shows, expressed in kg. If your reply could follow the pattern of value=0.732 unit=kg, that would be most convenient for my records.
value=0.2 unit=kg
